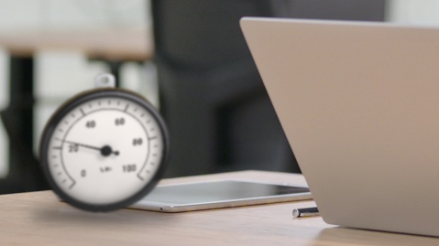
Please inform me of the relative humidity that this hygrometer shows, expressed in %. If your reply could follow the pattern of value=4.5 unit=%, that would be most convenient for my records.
value=24 unit=%
